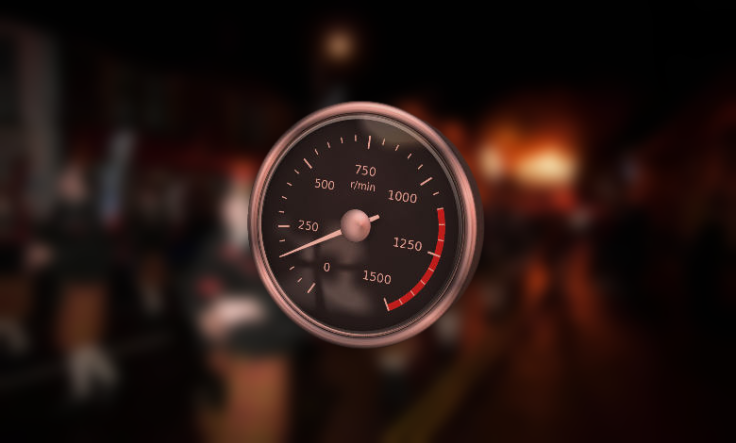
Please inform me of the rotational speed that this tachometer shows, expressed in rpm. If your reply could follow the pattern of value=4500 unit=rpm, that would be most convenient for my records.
value=150 unit=rpm
